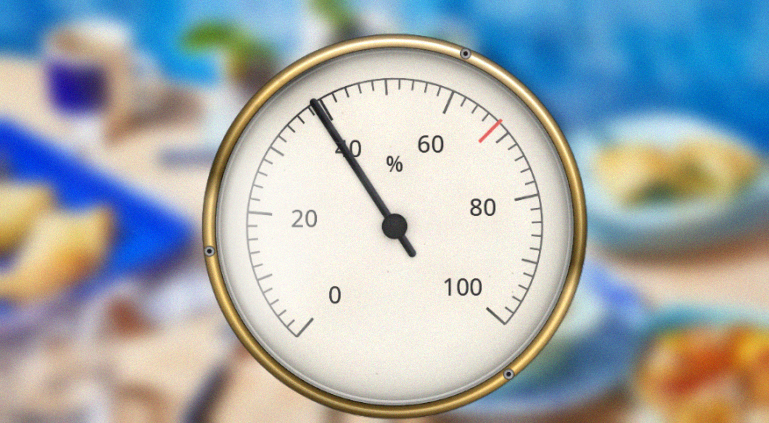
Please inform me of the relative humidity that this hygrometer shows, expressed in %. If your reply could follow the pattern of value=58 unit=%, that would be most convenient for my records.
value=39 unit=%
